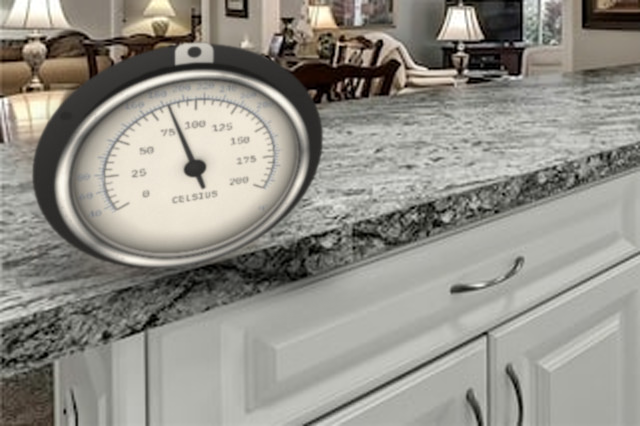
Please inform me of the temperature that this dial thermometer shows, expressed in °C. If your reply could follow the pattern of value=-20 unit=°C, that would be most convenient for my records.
value=85 unit=°C
